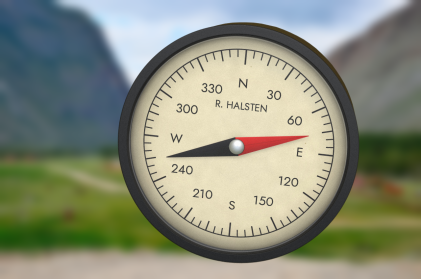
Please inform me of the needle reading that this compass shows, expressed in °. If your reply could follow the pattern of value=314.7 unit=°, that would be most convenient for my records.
value=75 unit=°
